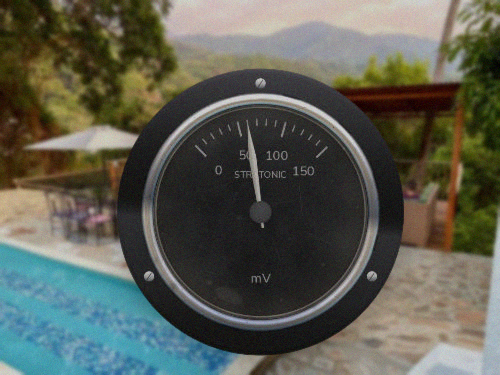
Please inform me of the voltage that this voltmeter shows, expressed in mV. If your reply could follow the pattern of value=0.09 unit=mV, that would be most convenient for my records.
value=60 unit=mV
